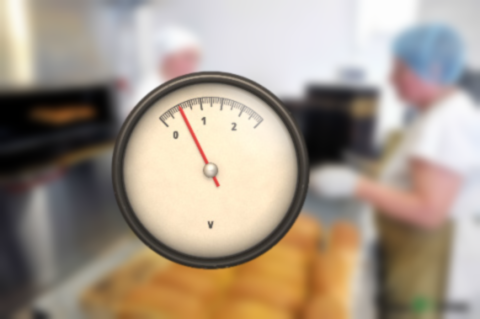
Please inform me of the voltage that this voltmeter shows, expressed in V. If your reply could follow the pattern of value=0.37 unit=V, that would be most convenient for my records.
value=0.5 unit=V
